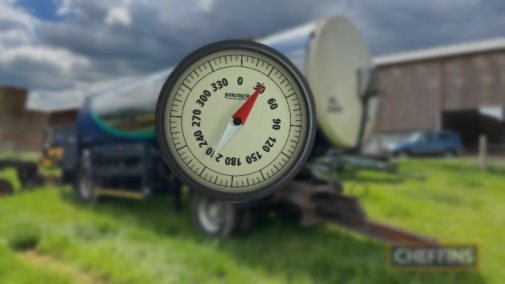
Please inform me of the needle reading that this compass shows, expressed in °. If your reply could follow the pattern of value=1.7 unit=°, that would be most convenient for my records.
value=30 unit=°
